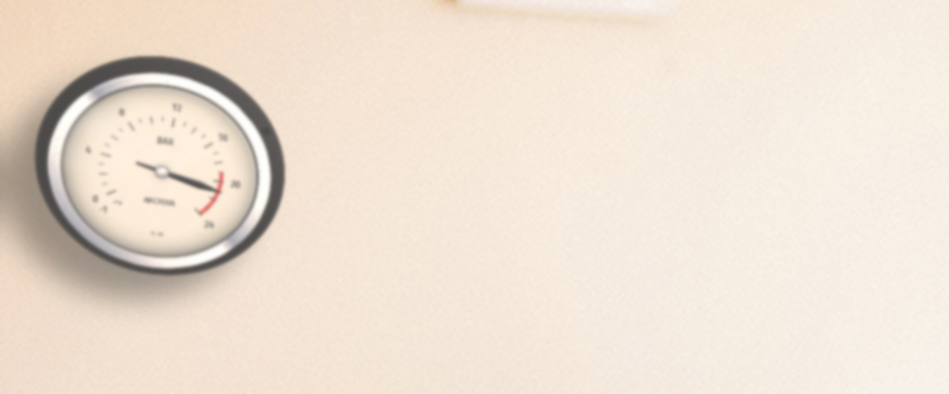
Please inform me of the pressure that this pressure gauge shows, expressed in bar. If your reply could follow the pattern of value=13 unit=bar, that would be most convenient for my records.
value=21 unit=bar
